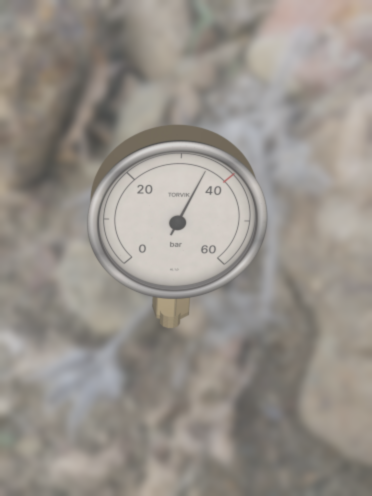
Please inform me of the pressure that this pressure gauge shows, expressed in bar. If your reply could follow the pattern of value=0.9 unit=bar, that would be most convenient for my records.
value=35 unit=bar
